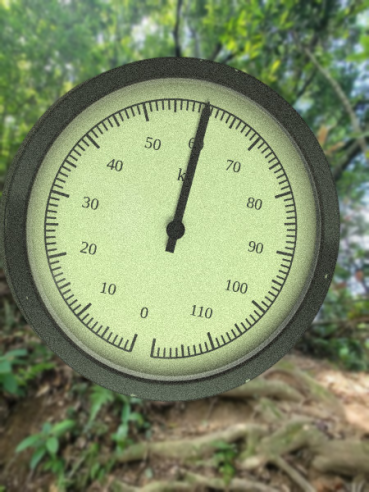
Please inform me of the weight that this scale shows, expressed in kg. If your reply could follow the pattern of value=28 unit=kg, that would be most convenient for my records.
value=60 unit=kg
